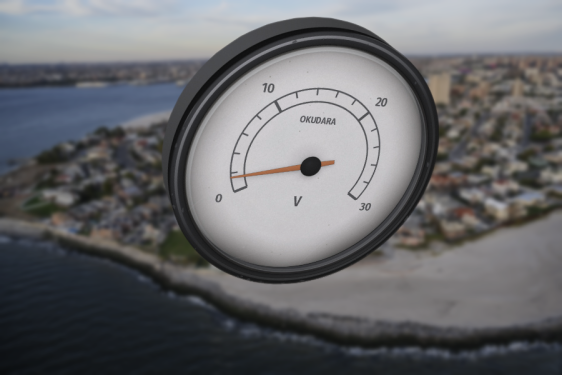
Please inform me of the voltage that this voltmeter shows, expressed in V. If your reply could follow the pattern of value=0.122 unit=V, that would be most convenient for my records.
value=2 unit=V
